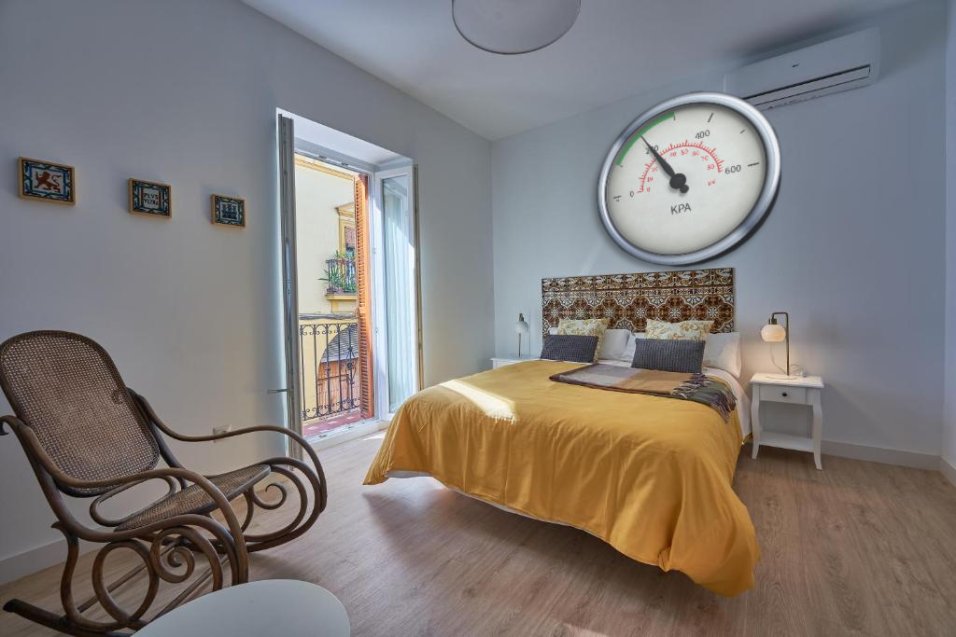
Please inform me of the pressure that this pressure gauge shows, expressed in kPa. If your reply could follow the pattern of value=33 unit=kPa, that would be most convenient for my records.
value=200 unit=kPa
